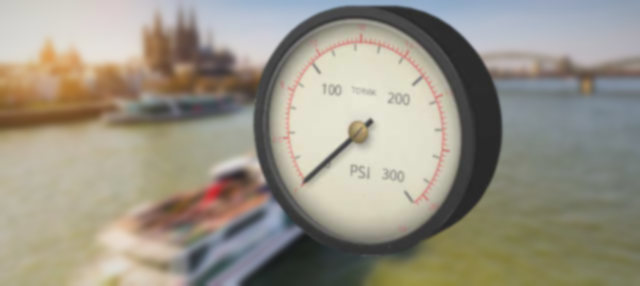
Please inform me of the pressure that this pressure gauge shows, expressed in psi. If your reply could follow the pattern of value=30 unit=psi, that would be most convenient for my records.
value=0 unit=psi
